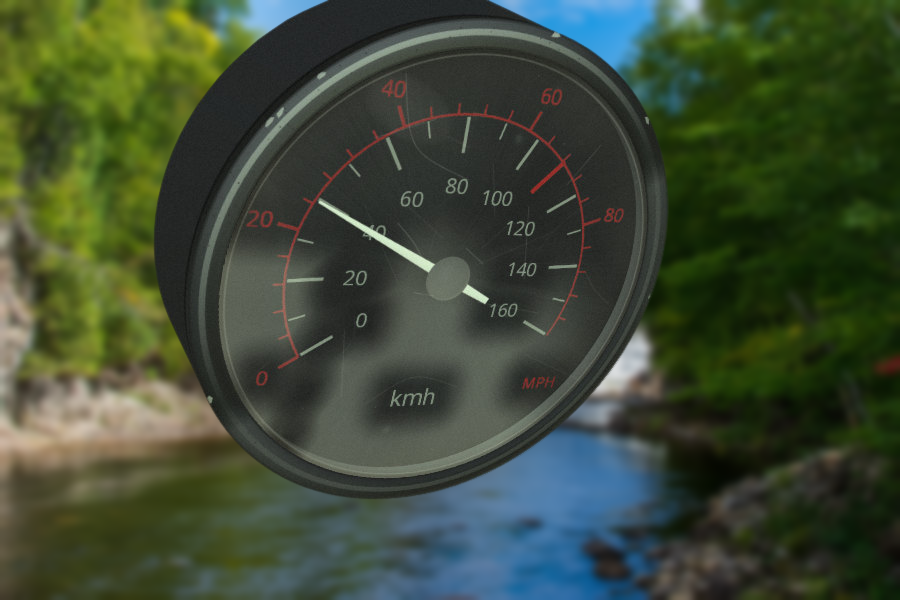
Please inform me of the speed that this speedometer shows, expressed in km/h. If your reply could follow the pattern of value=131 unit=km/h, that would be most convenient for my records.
value=40 unit=km/h
